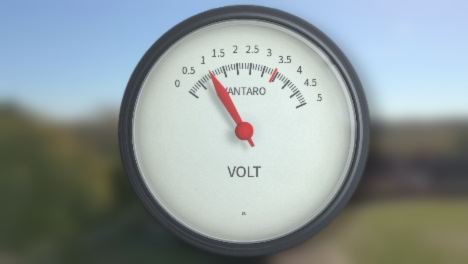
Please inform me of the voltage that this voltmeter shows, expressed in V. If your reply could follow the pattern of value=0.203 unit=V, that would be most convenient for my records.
value=1 unit=V
